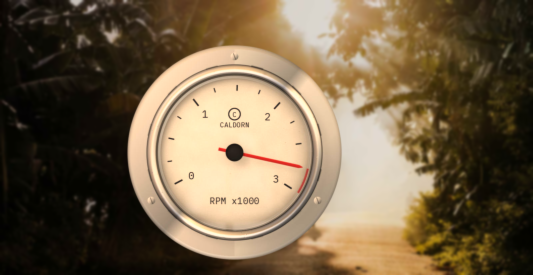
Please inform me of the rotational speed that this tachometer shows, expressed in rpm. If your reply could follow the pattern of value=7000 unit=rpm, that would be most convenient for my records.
value=2750 unit=rpm
